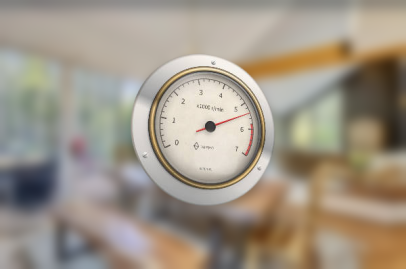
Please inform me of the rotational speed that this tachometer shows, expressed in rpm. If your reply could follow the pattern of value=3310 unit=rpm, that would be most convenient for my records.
value=5400 unit=rpm
